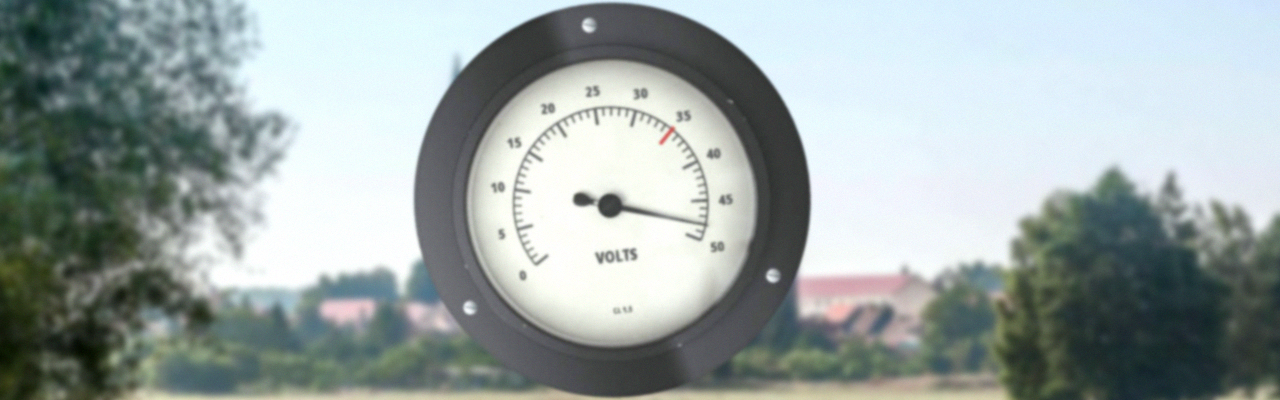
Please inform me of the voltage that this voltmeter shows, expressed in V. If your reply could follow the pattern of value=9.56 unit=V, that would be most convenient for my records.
value=48 unit=V
